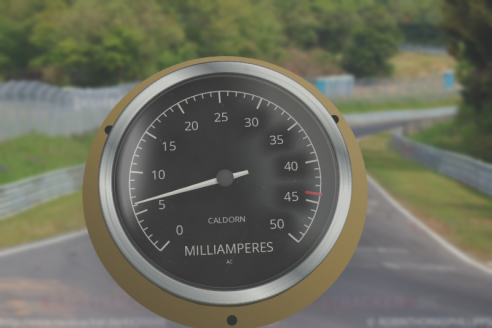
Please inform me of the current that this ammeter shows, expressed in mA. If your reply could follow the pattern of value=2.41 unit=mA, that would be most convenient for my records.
value=6 unit=mA
